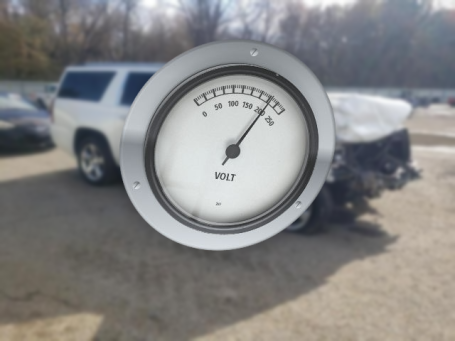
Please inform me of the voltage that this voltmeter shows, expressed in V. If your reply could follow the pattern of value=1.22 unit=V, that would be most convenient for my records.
value=200 unit=V
